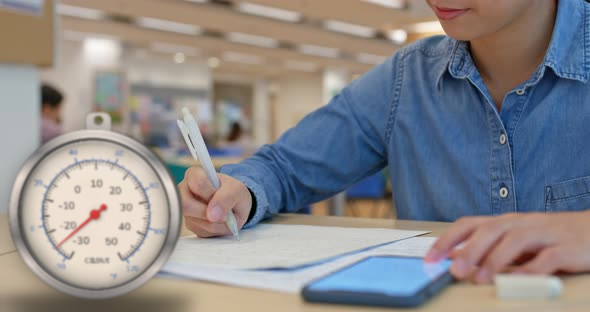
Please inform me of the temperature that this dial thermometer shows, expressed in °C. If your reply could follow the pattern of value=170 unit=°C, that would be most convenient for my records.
value=-25 unit=°C
